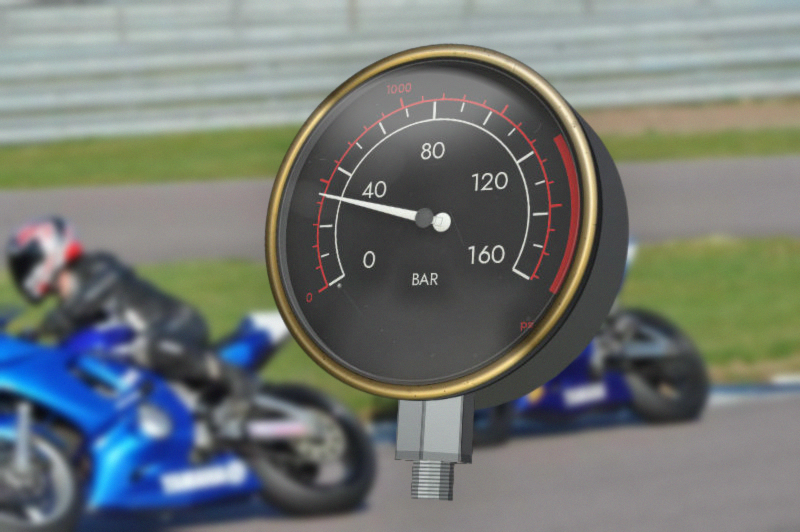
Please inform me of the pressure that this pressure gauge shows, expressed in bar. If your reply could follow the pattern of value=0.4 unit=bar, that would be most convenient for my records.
value=30 unit=bar
